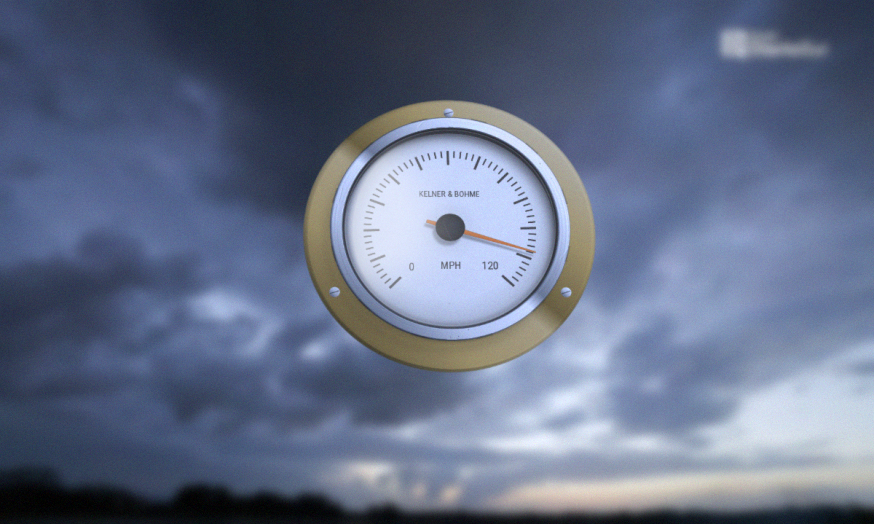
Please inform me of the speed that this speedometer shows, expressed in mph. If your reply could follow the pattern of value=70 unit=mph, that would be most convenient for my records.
value=108 unit=mph
